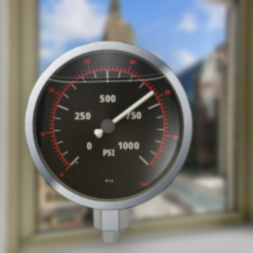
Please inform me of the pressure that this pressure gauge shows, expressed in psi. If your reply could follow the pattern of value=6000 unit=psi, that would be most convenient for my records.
value=700 unit=psi
